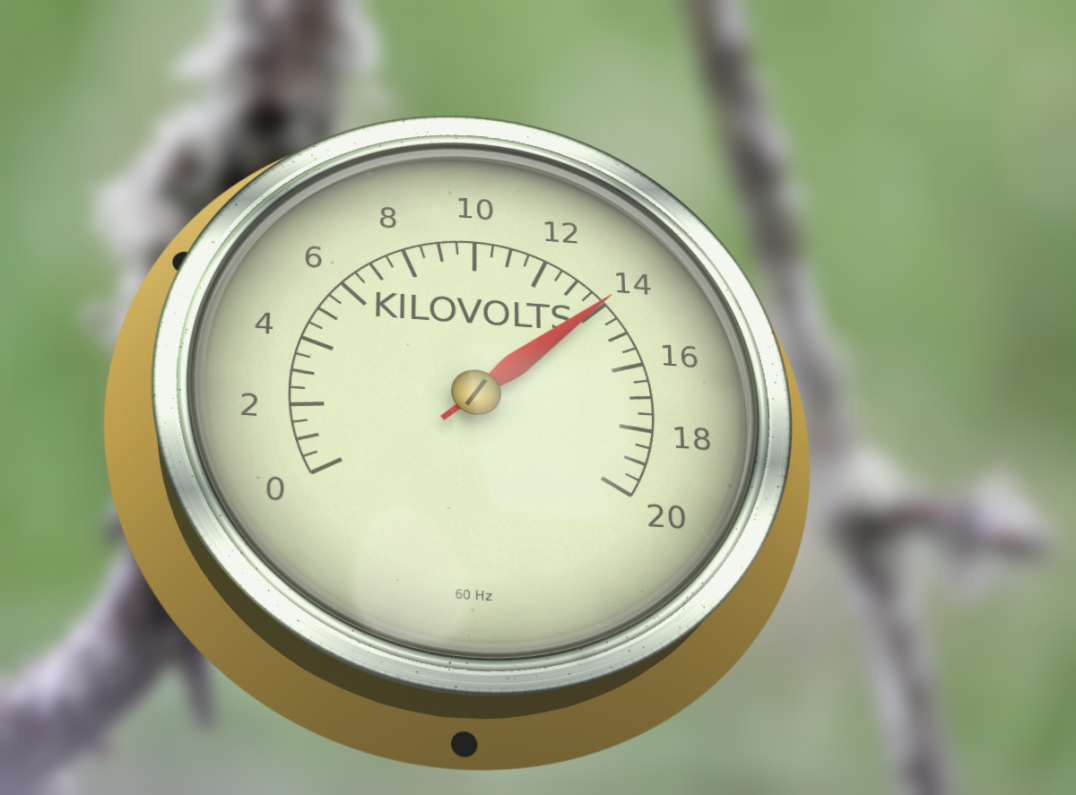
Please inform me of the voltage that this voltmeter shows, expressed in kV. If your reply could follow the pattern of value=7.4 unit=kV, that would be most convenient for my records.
value=14 unit=kV
